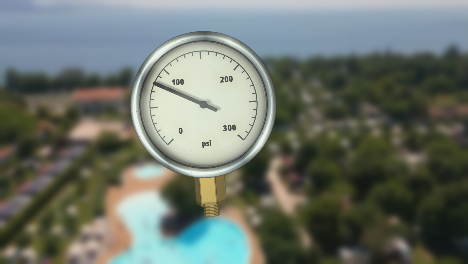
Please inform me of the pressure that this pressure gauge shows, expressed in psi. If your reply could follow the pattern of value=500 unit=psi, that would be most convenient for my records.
value=80 unit=psi
